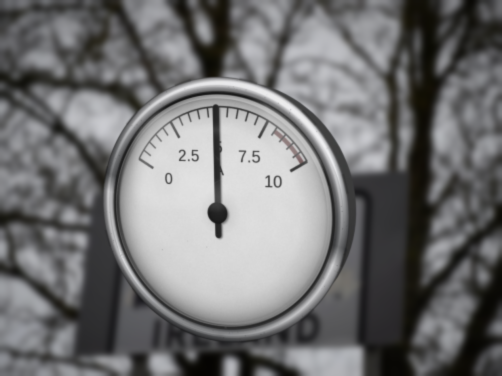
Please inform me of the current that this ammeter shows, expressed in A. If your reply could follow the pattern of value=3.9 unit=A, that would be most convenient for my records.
value=5 unit=A
